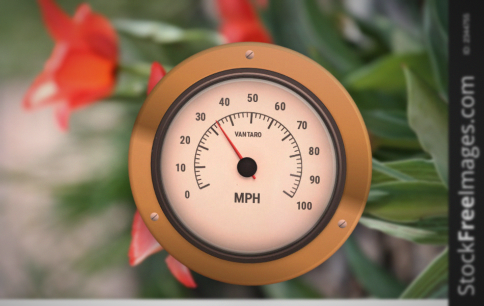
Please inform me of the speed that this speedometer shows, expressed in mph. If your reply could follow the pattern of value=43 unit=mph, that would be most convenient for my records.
value=34 unit=mph
